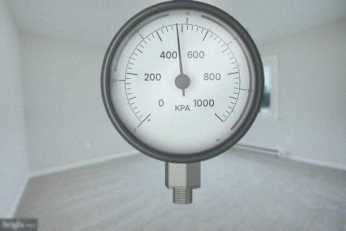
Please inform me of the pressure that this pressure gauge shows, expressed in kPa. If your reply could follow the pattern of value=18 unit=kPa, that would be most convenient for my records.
value=480 unit=kPa
